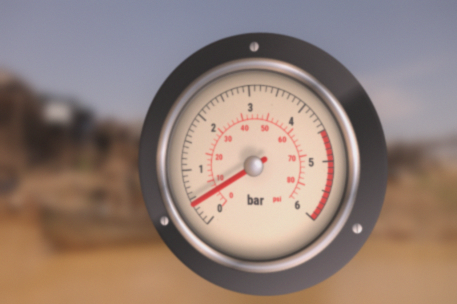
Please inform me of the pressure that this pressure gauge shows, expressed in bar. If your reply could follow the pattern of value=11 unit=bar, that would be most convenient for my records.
value=0.4 unit=bar
